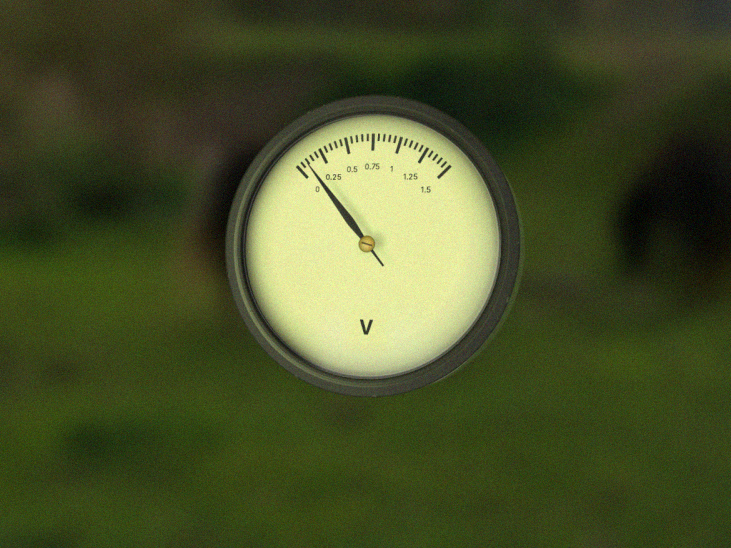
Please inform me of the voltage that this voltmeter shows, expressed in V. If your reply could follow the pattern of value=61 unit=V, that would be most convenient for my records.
value=0.1 unit=V
